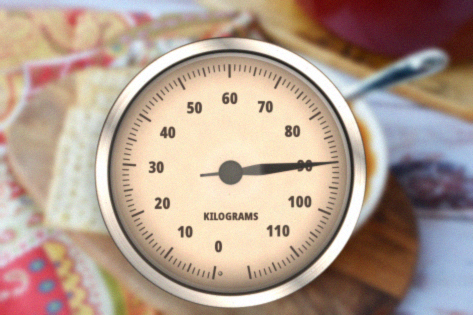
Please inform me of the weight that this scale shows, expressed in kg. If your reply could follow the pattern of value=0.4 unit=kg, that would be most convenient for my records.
value=90 unit=kg
